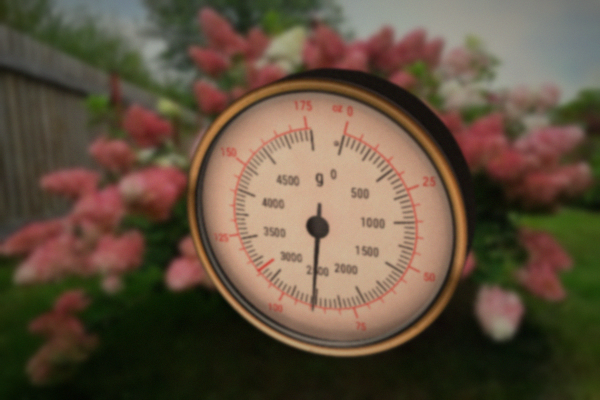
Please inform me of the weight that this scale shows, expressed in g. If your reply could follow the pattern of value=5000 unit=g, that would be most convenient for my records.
value=2500 unit=g
